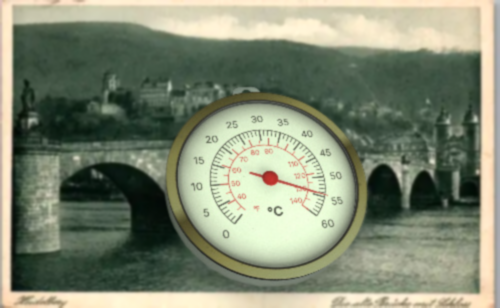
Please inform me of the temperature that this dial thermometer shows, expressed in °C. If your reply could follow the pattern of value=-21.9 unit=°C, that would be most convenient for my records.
value=55 unit=°C
